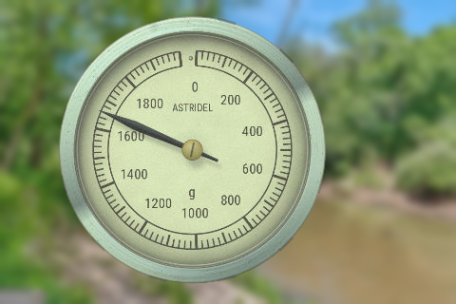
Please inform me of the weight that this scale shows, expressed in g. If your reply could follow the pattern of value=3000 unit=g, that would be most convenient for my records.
value=1660 unit=g
